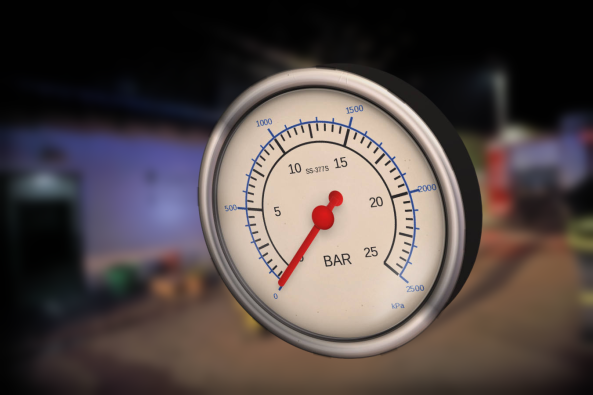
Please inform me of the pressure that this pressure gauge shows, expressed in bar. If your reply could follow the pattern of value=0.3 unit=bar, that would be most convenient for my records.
value=0 unit=bar
